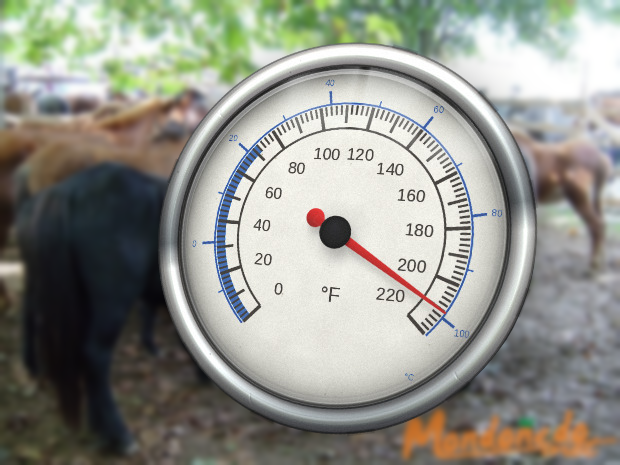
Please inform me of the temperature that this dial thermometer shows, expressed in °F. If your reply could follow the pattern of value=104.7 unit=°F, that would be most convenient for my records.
value=210 unit=°F
